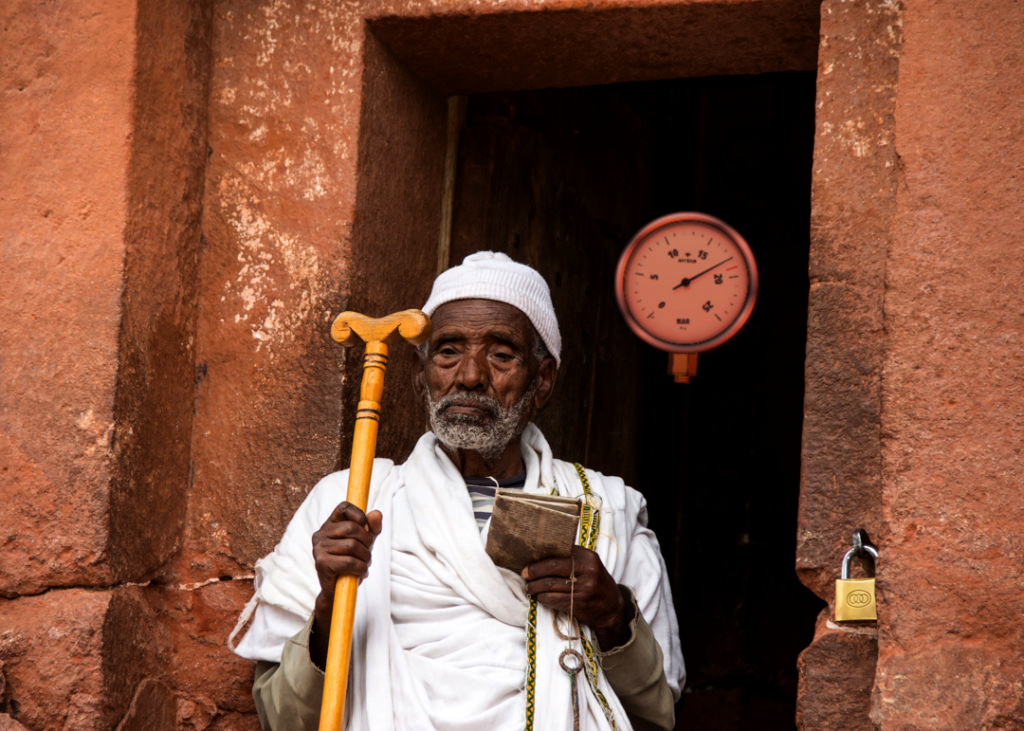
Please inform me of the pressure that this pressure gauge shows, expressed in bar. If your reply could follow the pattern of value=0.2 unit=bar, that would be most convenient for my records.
value=18 unit=bar
